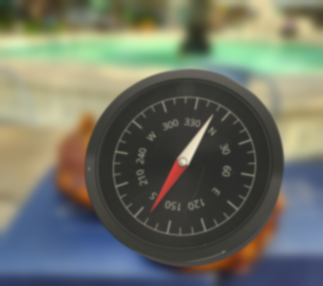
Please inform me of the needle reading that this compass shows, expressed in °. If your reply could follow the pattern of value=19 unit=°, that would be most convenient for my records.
value=170 unit=°
